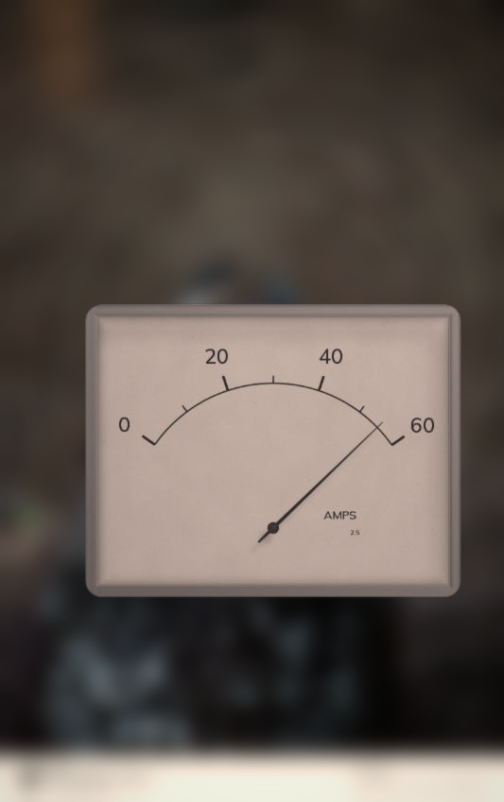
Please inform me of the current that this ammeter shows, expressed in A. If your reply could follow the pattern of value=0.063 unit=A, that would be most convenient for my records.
value=55 unit=A
